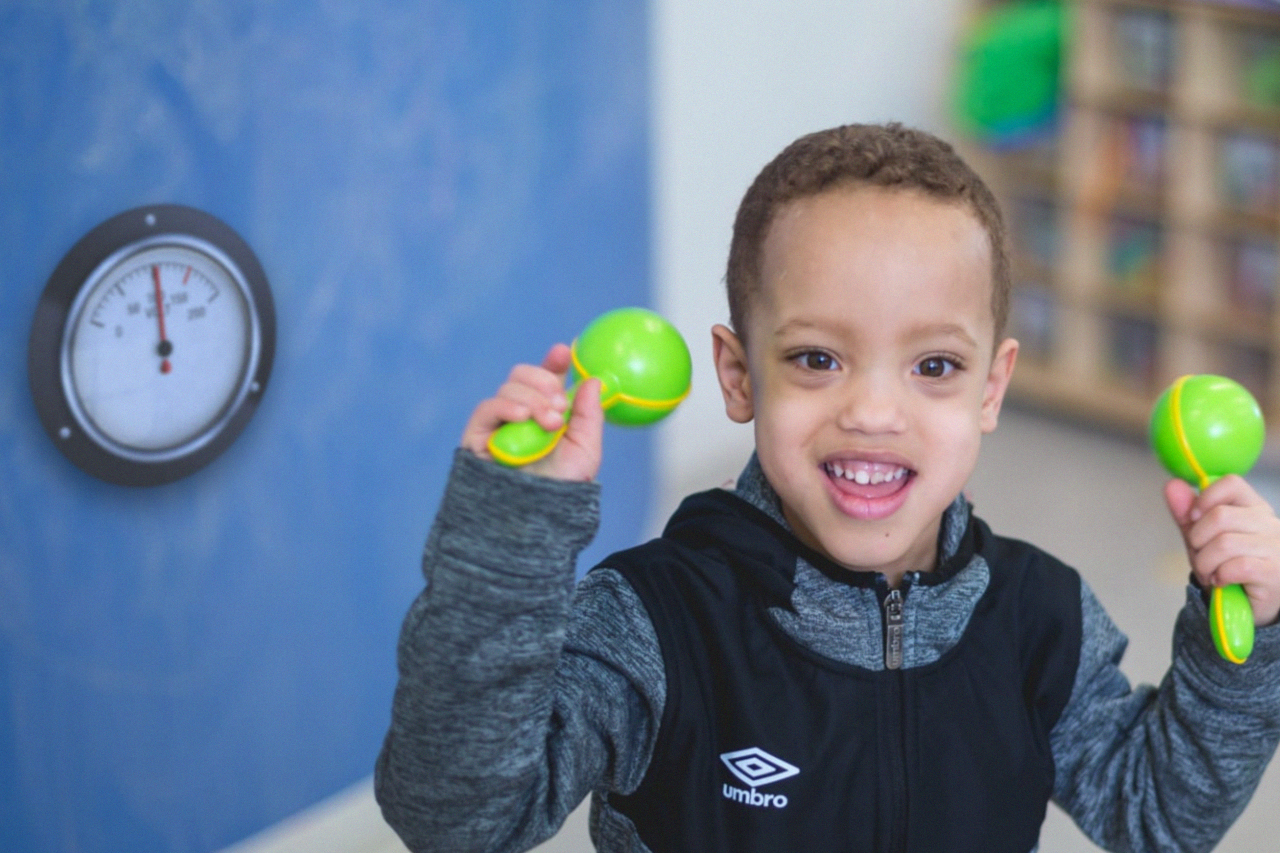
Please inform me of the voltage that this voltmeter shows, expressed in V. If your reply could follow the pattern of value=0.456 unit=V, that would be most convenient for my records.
value=100 unit=V
